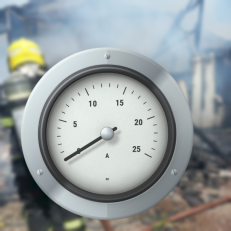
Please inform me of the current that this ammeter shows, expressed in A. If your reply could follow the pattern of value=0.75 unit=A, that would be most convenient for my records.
value=0 unit=A
